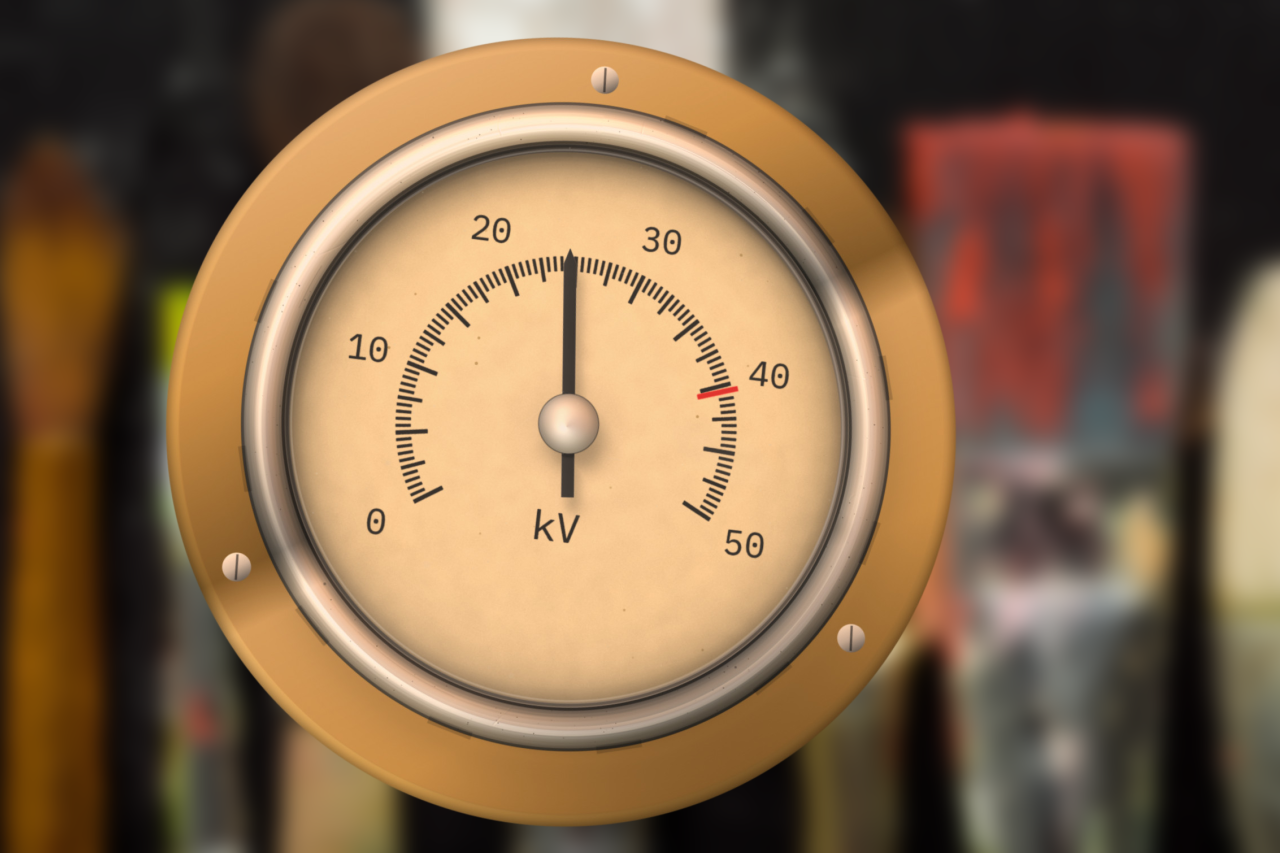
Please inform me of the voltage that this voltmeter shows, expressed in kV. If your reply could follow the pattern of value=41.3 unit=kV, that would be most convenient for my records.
value=24.5 unit=kV
